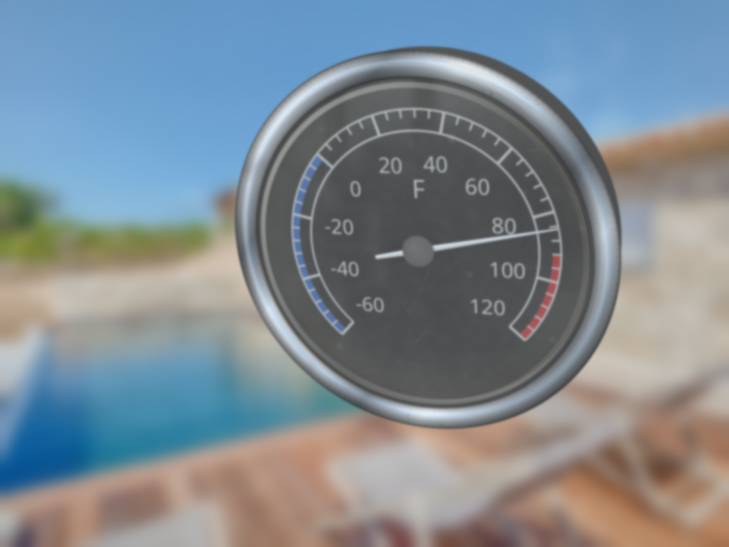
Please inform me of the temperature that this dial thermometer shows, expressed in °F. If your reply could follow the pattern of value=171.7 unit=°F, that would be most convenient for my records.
value=84 unit=°F
